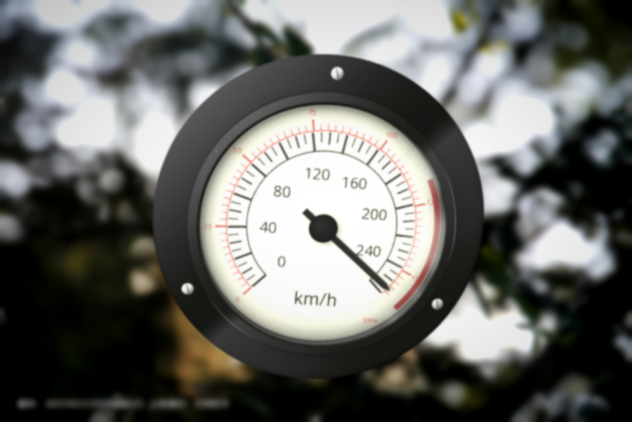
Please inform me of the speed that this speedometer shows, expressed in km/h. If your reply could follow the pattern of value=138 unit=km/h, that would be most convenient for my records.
value=255 unit=km/h
